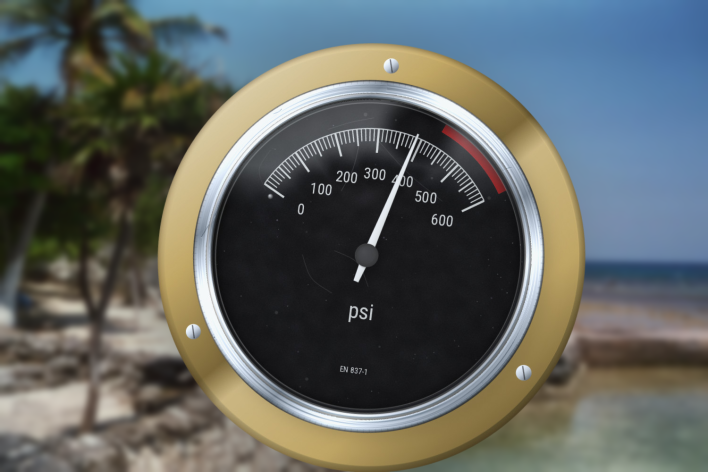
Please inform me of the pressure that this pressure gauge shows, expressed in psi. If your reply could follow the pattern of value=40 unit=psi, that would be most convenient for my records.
value=390 unit=psi
